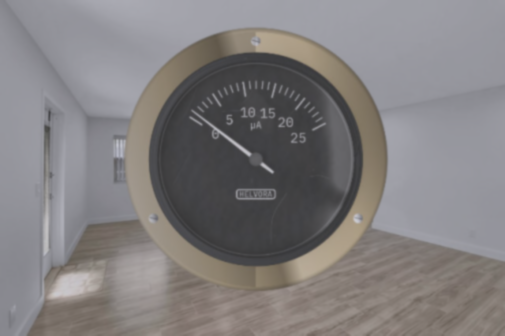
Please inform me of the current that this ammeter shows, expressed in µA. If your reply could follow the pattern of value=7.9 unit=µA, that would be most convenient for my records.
value=1 unit=µA
